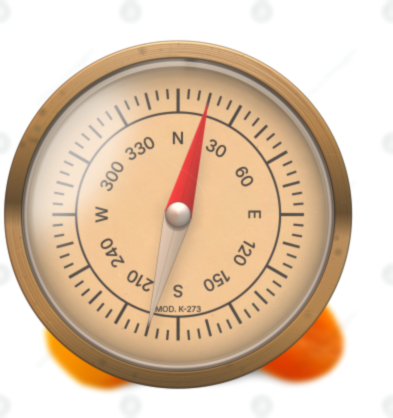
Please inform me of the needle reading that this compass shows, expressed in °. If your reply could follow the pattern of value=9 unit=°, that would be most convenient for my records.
value=15 unit=°
